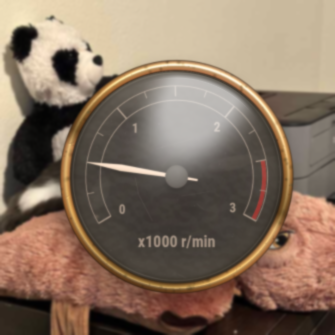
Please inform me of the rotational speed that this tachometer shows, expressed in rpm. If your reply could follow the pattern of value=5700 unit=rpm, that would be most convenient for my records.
value=500 unit=rpm
